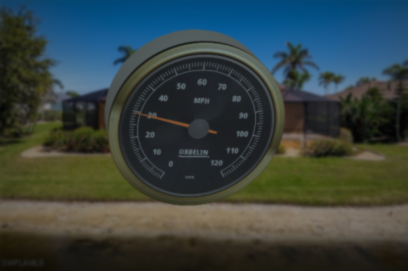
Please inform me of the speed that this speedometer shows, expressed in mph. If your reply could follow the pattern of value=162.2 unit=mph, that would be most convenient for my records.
value=30 unit=mph
